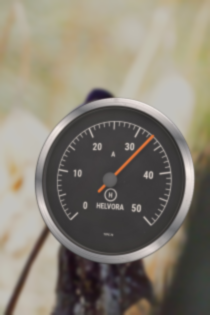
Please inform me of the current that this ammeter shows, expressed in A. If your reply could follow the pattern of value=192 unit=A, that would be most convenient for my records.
value=33 unit=A
